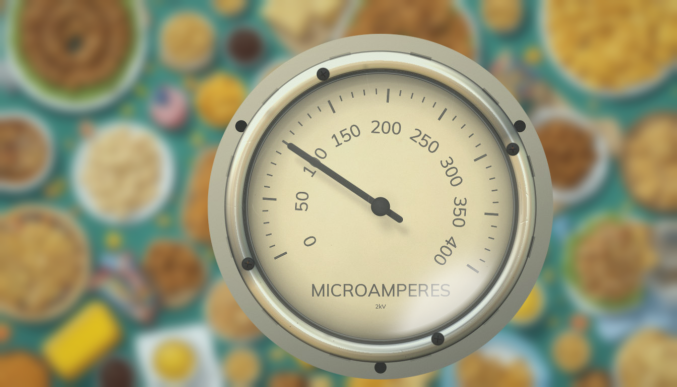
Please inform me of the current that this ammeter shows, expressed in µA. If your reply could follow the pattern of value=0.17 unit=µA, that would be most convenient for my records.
value=100 unit=µA
